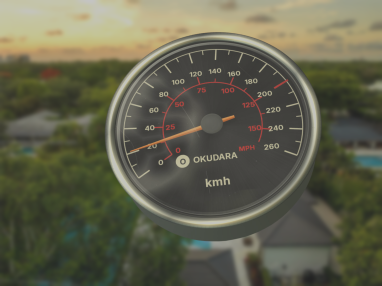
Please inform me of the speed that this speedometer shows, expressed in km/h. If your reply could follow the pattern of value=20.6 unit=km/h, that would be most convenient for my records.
value=20 unit=km/h
